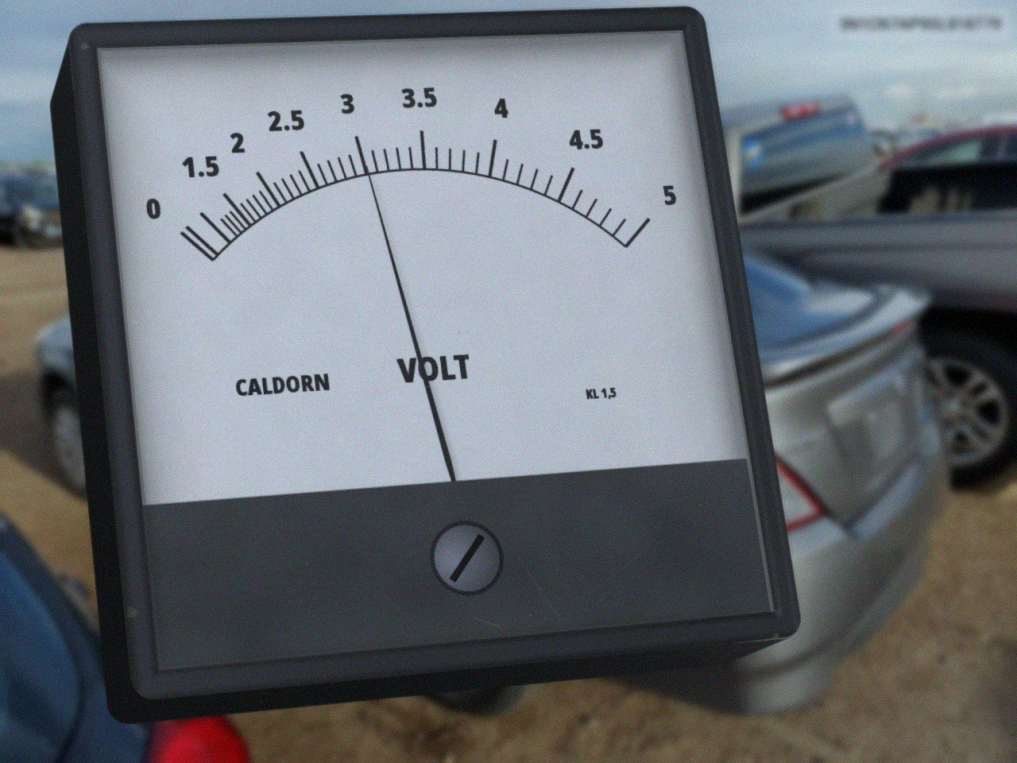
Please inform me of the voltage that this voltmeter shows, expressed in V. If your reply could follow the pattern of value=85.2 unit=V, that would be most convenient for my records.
value=3 unit=V
